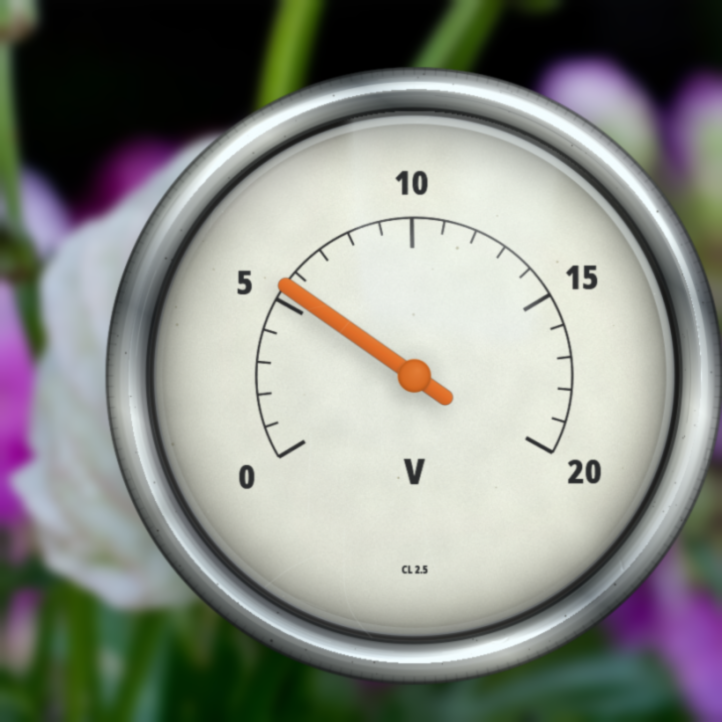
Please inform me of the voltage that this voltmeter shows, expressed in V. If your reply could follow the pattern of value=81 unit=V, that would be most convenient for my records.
value=5.5 unit=V
